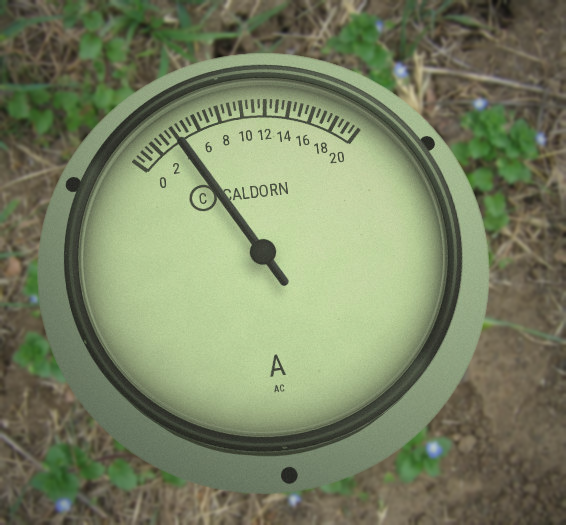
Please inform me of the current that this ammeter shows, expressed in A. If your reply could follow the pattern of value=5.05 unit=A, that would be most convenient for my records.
value=4 unit=A
